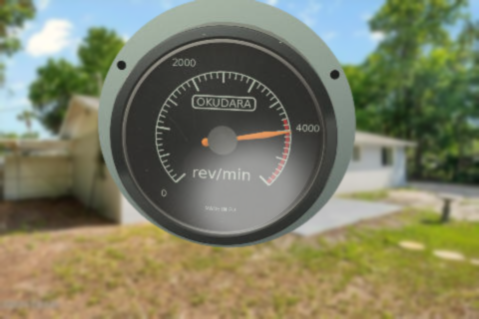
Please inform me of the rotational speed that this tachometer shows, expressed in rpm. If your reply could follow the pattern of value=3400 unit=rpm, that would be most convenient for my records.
value=4000 unit=rpm
